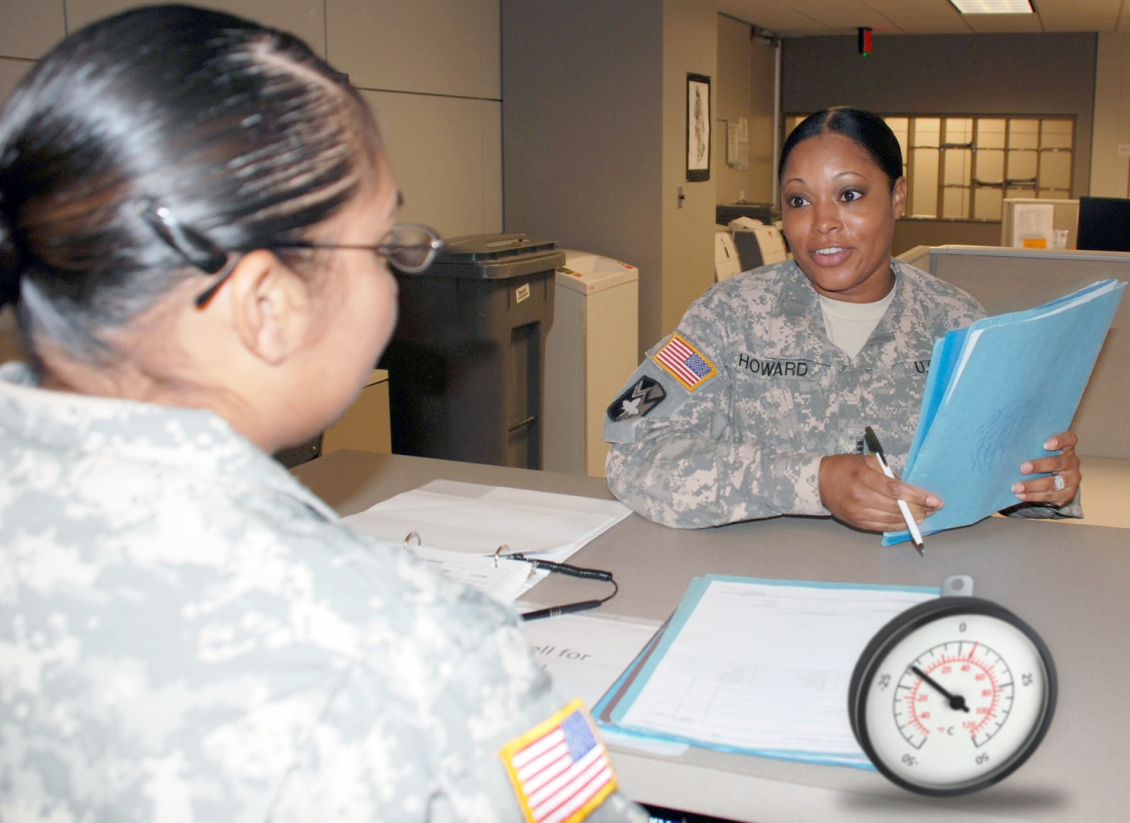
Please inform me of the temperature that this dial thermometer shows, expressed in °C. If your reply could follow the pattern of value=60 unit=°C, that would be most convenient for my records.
value=-17.5 unit=°C
